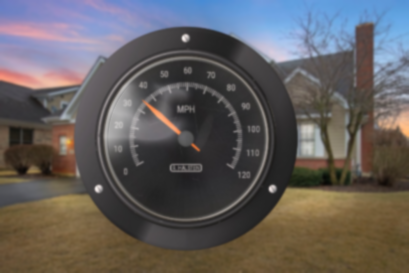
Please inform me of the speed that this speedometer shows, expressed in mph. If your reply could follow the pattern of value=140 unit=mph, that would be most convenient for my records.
value=35 unit=mph
